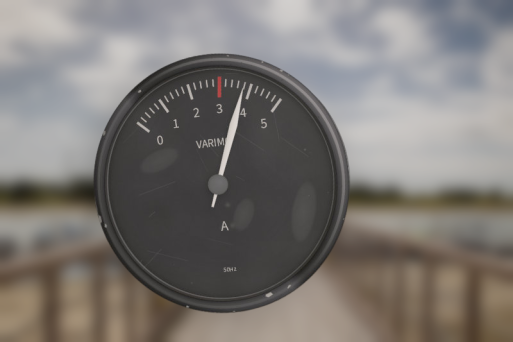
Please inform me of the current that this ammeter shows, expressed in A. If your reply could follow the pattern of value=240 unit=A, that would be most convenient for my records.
value=3.8 unit=A
